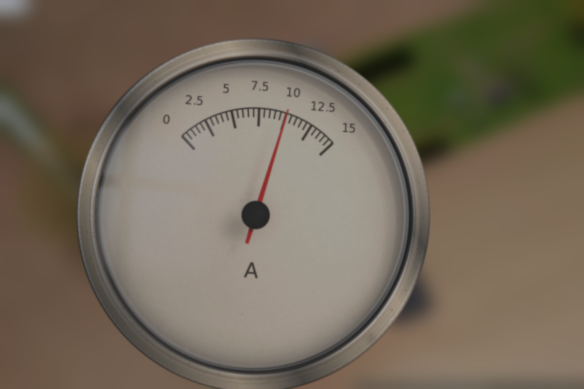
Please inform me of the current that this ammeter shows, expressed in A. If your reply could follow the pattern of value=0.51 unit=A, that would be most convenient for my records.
value=10 unit=A
